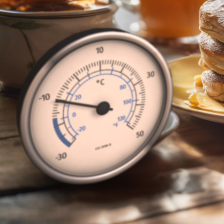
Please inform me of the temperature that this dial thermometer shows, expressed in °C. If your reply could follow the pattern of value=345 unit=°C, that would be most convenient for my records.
value=-10 unit=°C
